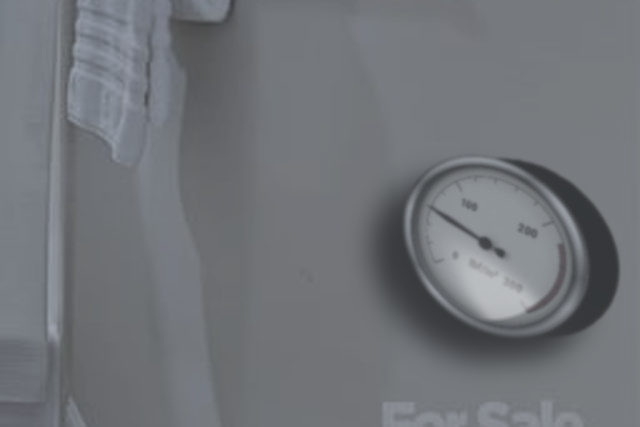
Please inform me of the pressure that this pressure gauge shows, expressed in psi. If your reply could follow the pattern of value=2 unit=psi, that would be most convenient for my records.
value=60 unit=psi
